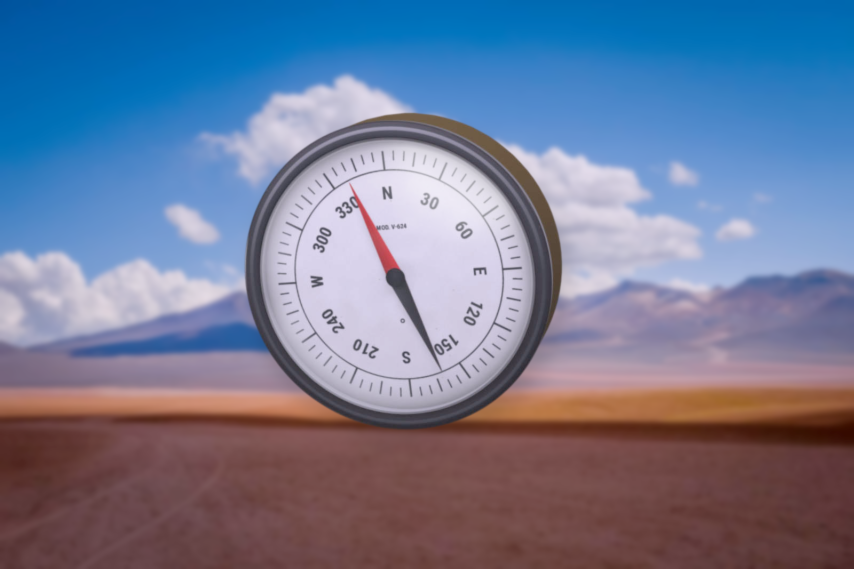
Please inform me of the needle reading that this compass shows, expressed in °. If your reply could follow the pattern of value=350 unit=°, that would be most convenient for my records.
value=340 unit=°
